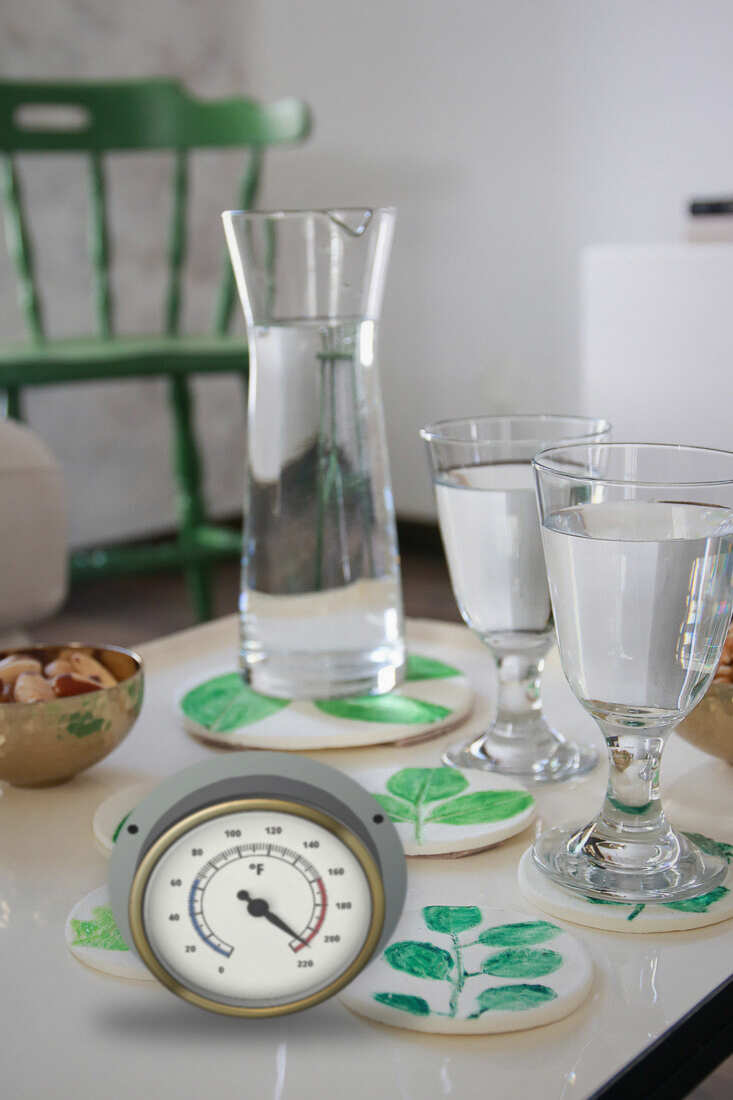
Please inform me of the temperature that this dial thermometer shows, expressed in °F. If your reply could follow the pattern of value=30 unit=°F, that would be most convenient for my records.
value=210 unit=°F
